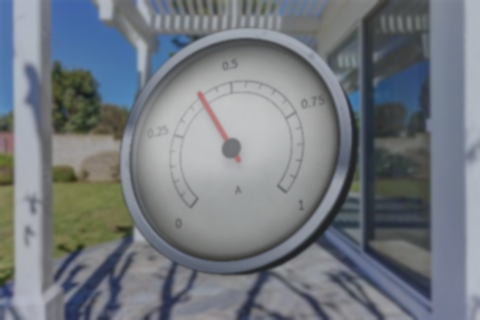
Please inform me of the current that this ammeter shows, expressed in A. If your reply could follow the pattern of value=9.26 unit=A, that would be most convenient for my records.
value=0.4 unit=A
